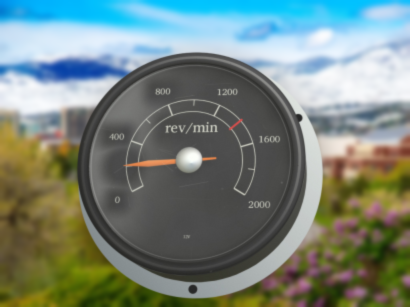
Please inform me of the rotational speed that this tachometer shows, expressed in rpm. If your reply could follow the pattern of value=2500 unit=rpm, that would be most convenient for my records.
value=200 unit=rpm
